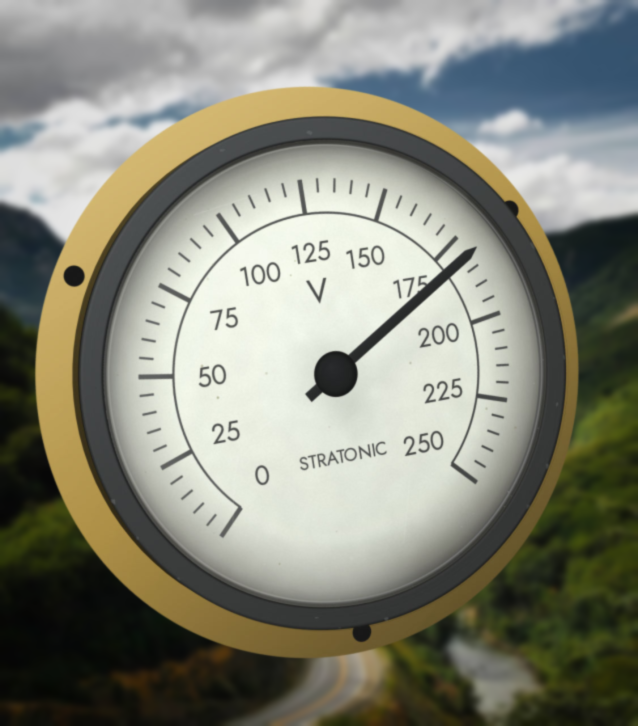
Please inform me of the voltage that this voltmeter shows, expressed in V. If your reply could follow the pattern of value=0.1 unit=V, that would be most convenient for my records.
value=180 unit=V
